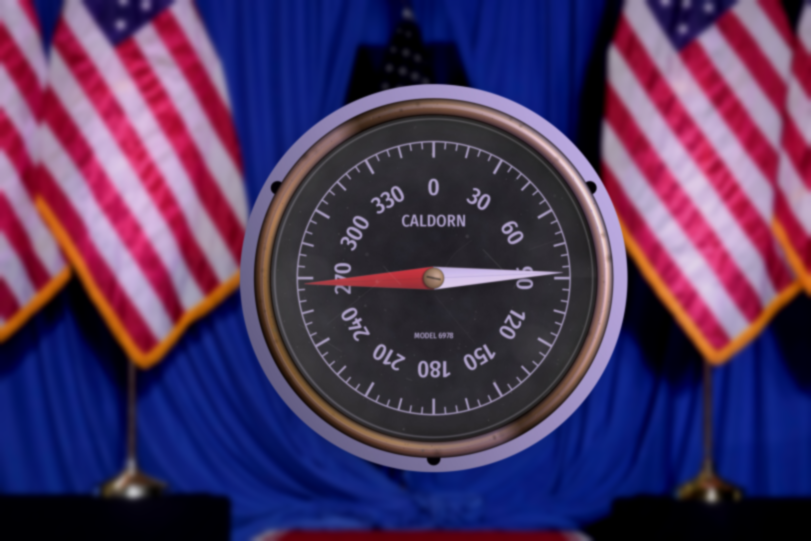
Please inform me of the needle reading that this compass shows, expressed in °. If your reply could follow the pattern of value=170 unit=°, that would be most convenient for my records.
value=267.5 unit=°
